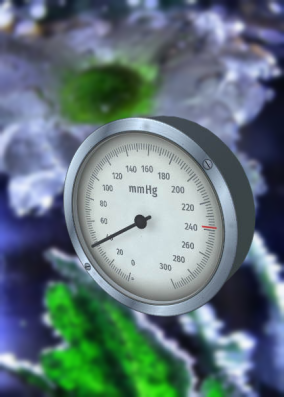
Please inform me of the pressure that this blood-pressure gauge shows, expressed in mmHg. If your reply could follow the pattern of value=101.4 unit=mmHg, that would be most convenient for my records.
value=40 unit=mmHg
